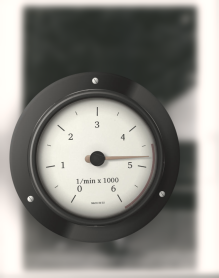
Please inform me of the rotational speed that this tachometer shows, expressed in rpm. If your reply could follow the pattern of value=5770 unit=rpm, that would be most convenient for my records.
value=4750 unit=rpm
